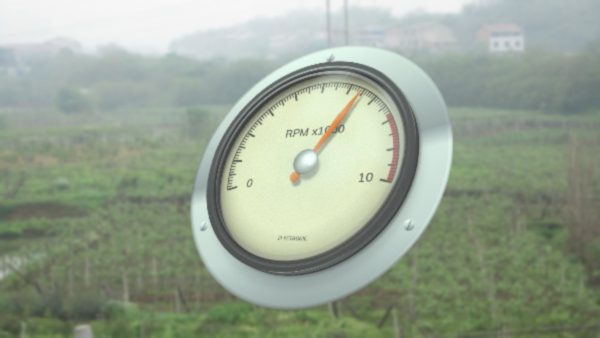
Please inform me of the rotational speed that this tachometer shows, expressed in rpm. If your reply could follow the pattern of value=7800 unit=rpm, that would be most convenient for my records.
value=6500 unit=rpm
